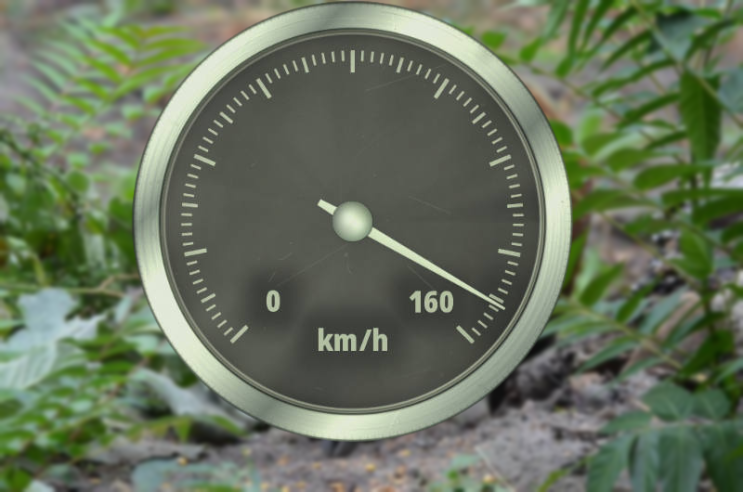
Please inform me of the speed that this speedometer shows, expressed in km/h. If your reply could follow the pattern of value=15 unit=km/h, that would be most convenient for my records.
value=151 unit=km/h
